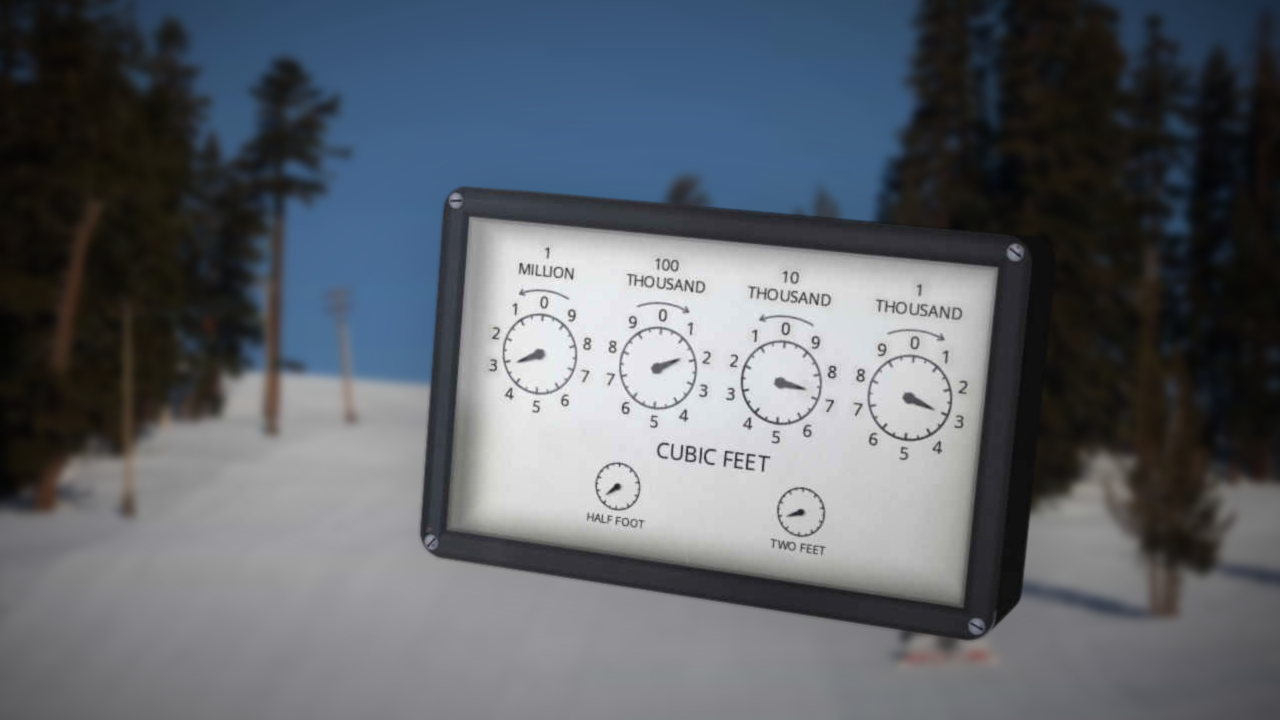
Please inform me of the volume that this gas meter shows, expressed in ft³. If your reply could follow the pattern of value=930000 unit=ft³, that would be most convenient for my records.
value=317300 unit=ft³
